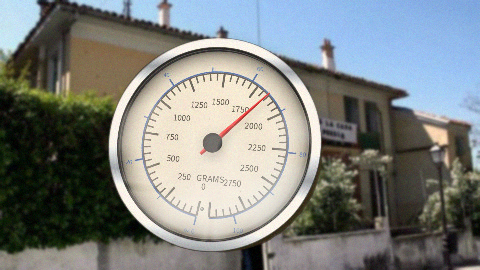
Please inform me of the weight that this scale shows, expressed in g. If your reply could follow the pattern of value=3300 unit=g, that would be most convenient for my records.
value=1850 unit=g
